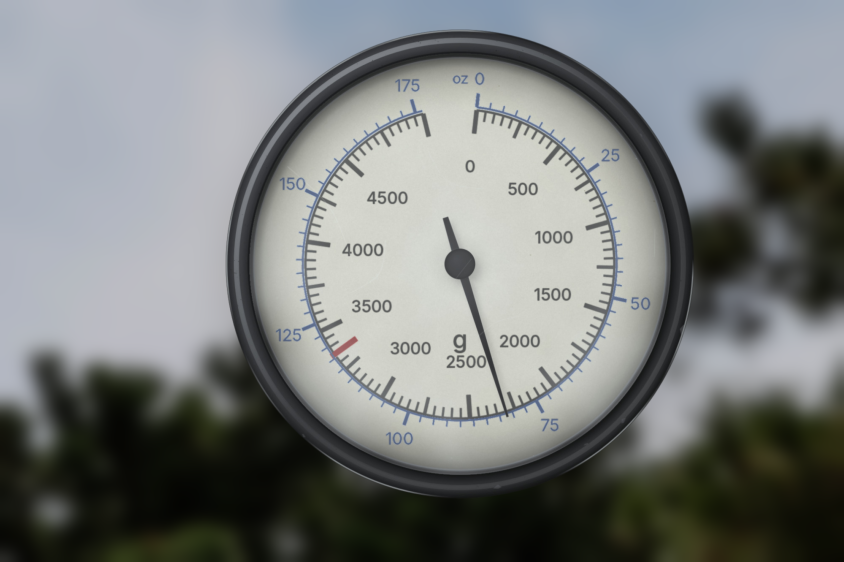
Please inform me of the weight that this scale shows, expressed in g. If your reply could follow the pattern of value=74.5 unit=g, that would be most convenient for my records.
value=2300 unit=g
